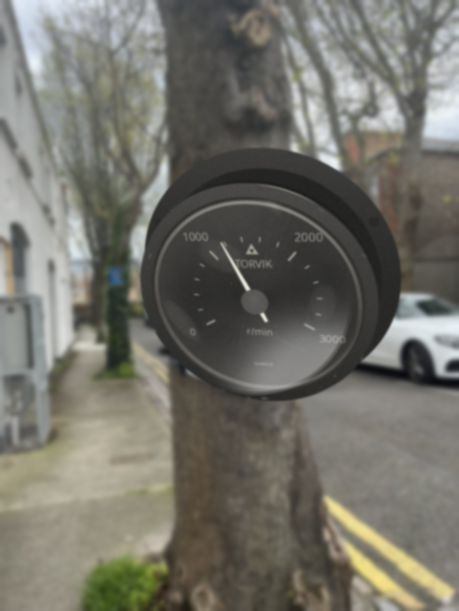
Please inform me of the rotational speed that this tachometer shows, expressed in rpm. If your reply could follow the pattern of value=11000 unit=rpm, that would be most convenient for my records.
value=1200 unit=rpm
